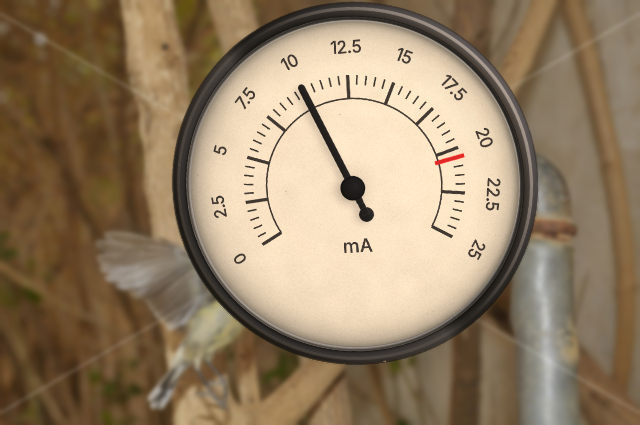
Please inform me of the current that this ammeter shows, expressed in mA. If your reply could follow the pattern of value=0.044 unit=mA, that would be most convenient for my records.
value=10 unit=mA
